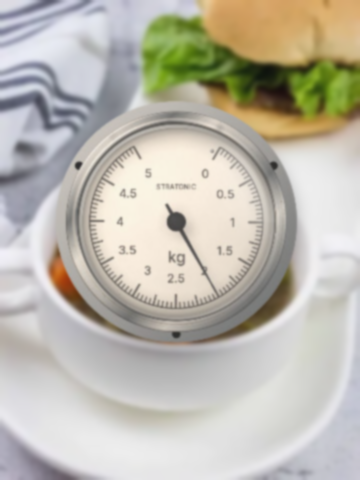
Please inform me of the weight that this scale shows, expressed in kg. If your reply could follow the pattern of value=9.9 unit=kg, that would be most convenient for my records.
value=2 unit=kg
